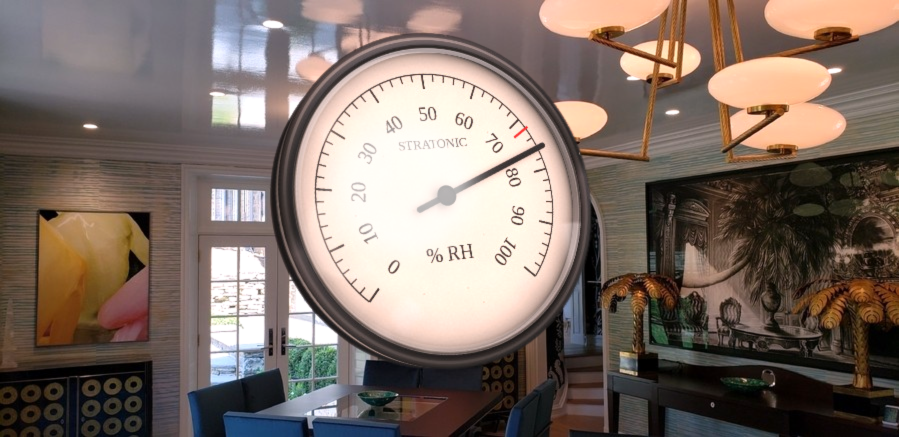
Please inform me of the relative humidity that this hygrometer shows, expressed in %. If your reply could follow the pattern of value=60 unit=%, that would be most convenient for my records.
value=76 unit=%
